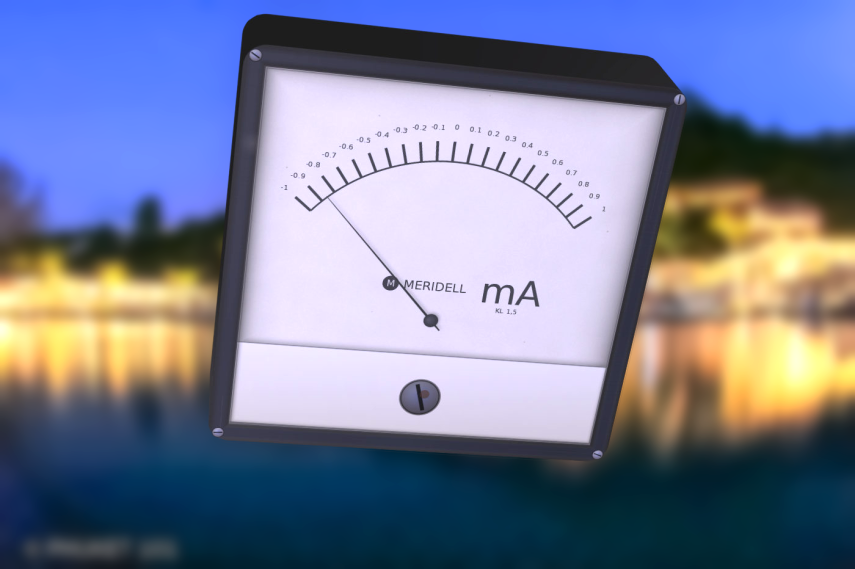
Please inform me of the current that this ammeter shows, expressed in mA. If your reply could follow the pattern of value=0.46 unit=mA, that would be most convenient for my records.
value=-0.85 unit=mA
